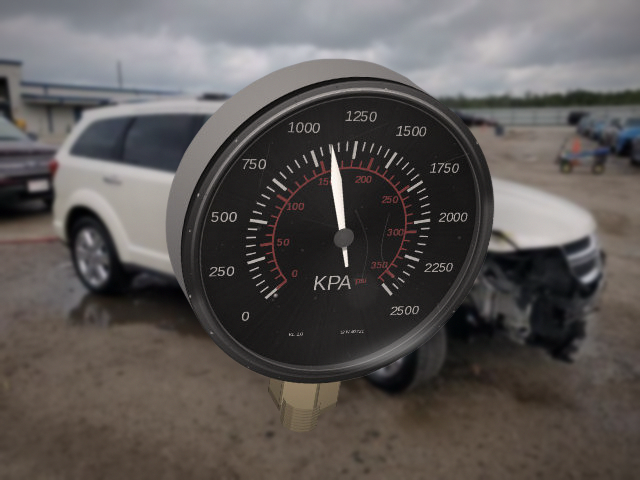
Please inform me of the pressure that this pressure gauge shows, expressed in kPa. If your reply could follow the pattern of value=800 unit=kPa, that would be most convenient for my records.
value=1100 unit=kPa
